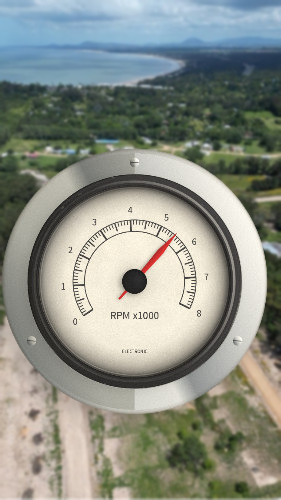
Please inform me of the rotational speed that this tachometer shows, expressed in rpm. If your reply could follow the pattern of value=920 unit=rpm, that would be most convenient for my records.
value=5500 unit=rpm
